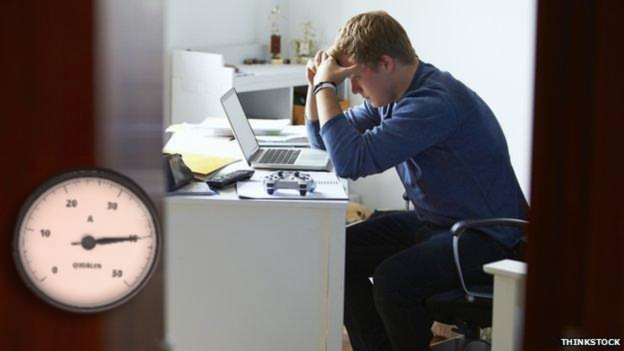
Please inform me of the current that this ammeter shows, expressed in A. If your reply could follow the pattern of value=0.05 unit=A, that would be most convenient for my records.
value=40 unit=A
